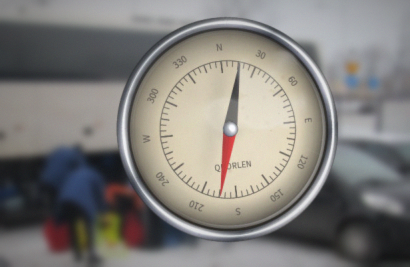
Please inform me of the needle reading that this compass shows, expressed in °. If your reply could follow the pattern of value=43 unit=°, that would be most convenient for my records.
value=195 unit=°
